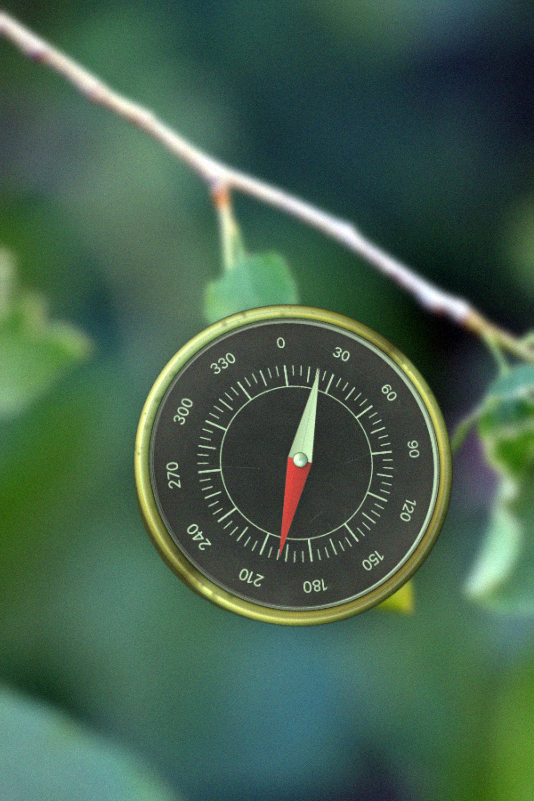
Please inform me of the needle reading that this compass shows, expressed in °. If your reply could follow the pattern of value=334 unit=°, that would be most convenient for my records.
value=200 unit=°
